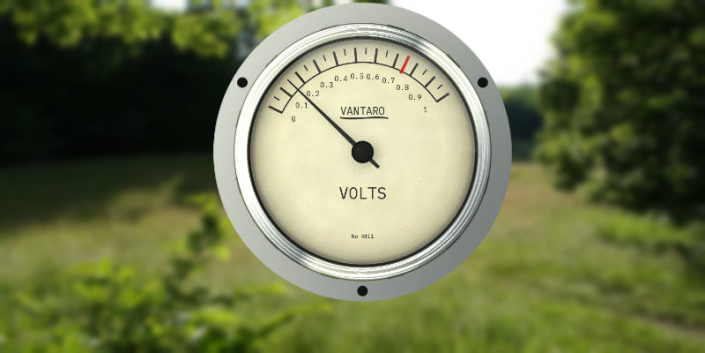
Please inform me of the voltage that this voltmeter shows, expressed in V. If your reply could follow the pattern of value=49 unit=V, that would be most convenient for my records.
value=0.15 unit=V
